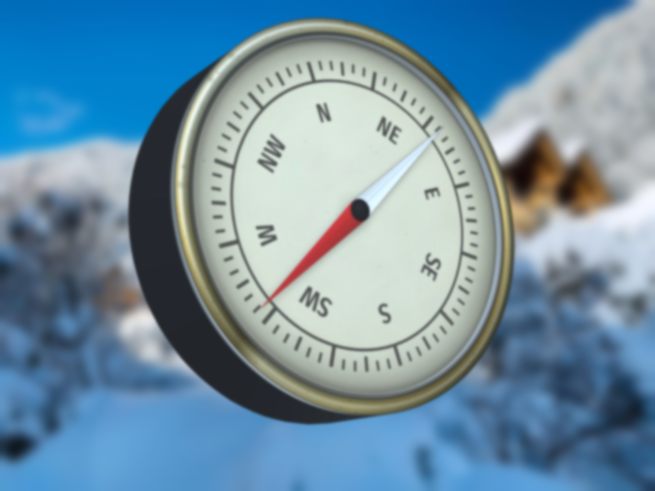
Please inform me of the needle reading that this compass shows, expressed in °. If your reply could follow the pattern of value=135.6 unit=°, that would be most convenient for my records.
value=245 unit=°
